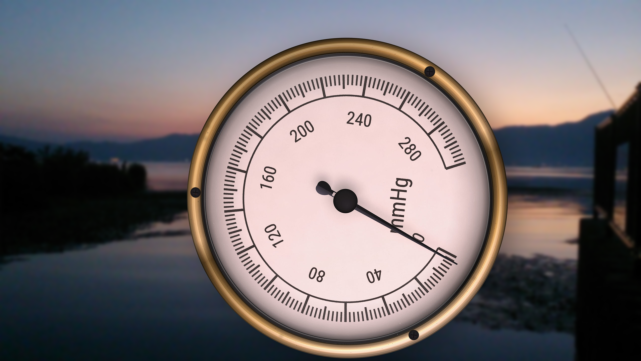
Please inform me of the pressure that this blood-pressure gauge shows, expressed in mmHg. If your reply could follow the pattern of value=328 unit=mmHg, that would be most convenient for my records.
value=2 unit=mmHg
